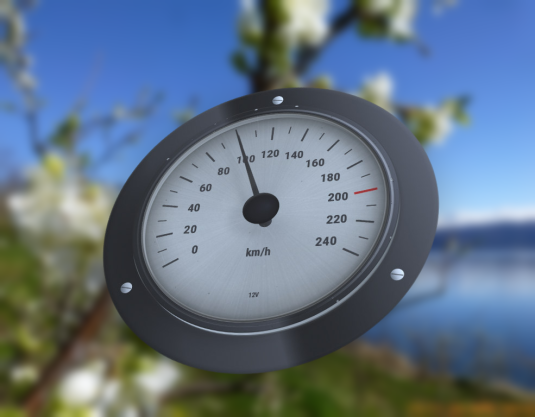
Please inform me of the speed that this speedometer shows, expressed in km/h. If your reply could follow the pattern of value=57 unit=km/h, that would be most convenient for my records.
value=100 unit=km/h
